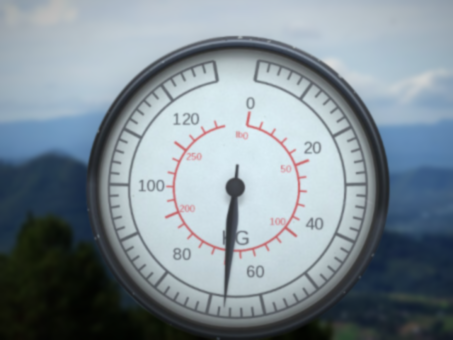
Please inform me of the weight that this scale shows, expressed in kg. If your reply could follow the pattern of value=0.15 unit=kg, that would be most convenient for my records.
value=67 unit=kg
